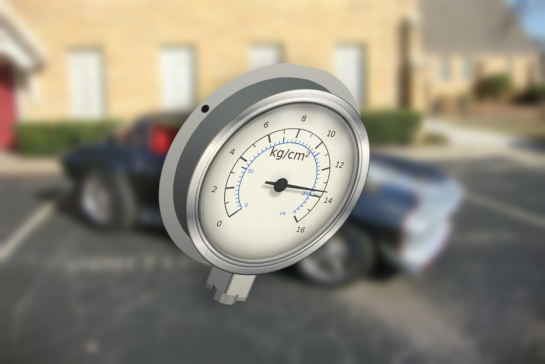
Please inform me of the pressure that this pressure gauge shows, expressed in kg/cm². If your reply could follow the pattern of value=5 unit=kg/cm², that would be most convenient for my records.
value=13.5 unit=kg/cm²
